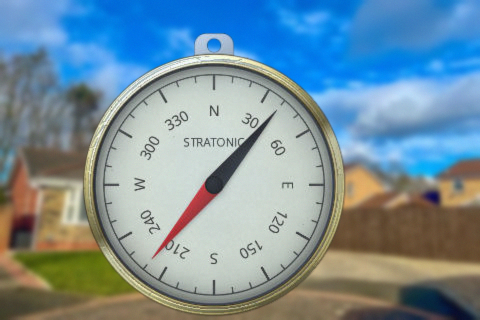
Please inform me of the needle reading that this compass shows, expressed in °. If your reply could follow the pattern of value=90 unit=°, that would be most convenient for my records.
value=220 unit=°
